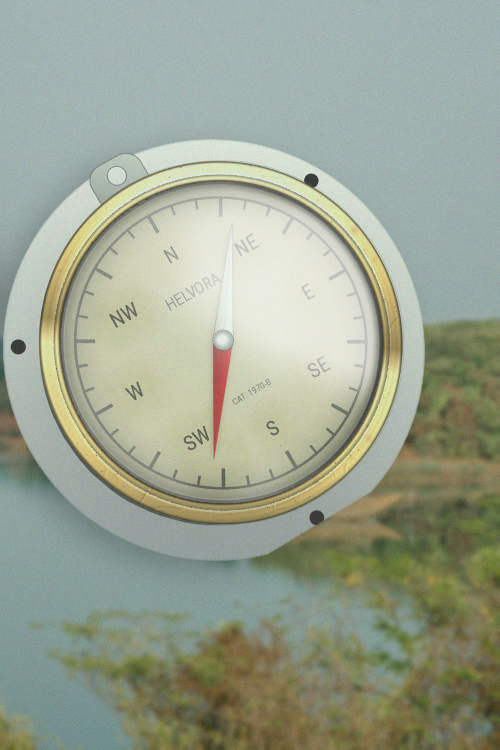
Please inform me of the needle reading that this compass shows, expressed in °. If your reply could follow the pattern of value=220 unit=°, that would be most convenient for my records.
value=215 unit=°
